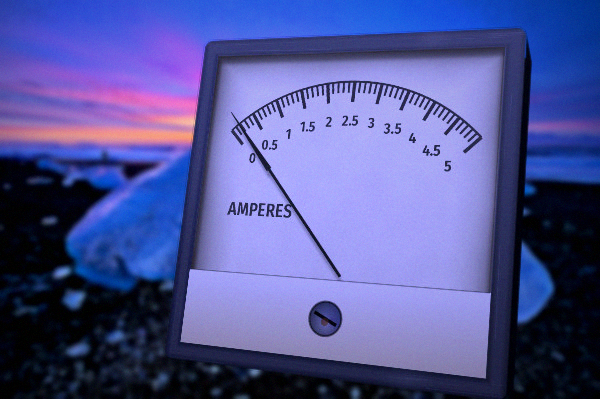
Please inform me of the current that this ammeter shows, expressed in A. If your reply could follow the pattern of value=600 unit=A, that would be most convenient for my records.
value=0.2 unit=A
